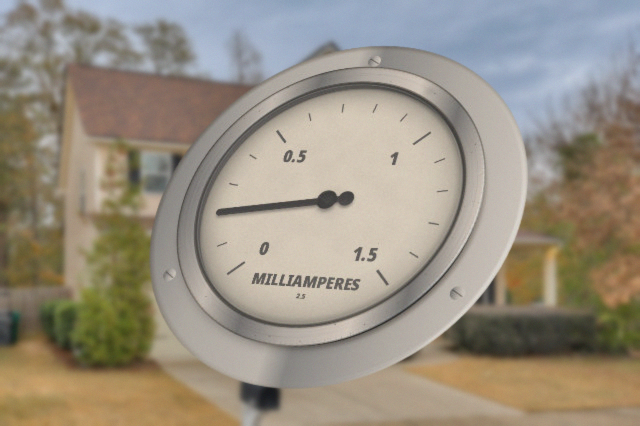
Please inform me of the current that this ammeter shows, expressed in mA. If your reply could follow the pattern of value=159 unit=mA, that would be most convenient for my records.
value=0.2 unit=mA
